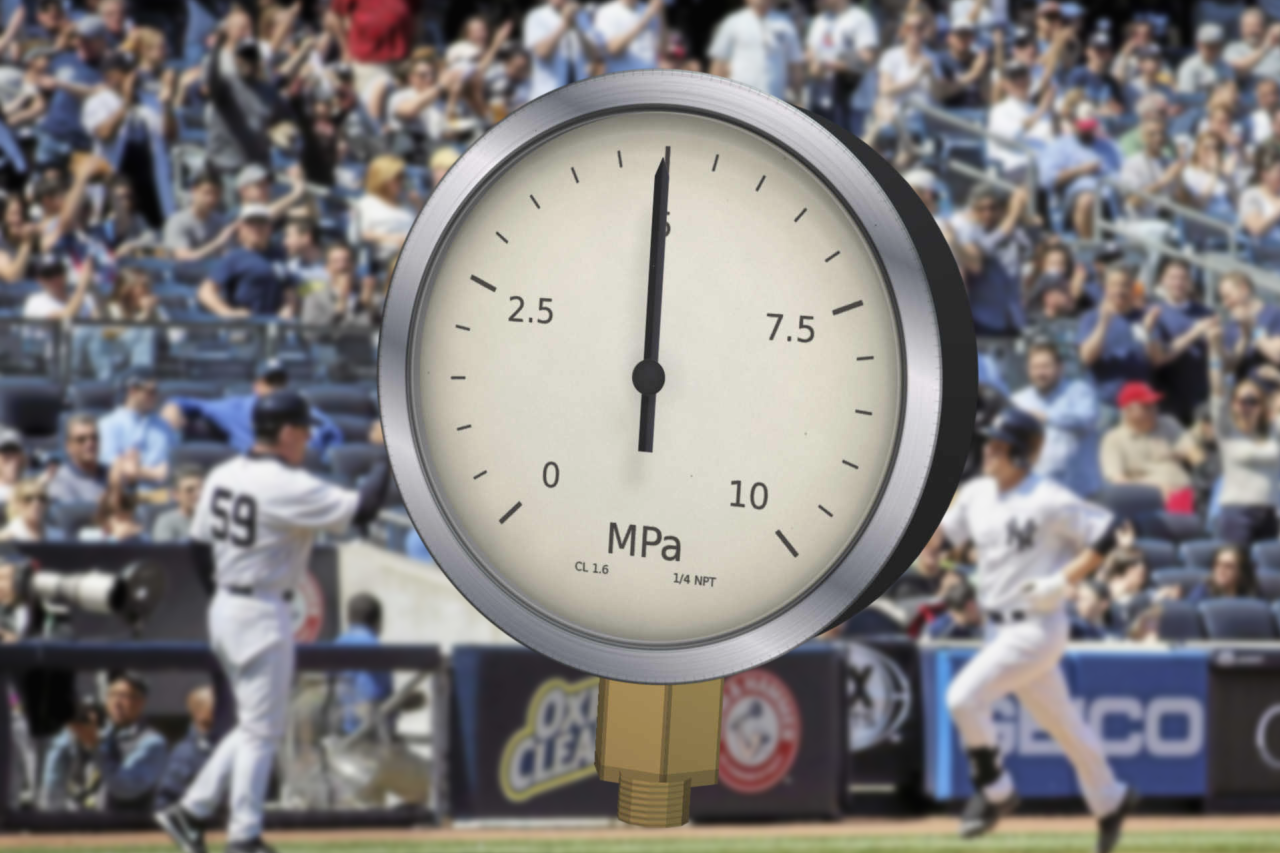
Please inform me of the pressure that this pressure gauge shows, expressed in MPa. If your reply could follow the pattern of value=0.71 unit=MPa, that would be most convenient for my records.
value=5 unit=MPa
